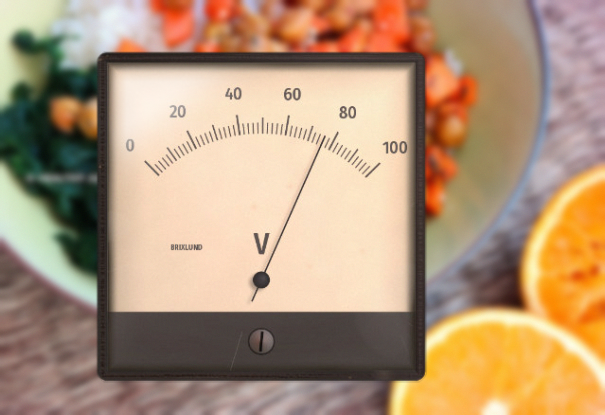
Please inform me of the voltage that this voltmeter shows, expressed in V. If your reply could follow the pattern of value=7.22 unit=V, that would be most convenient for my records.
value=76 unit=V
